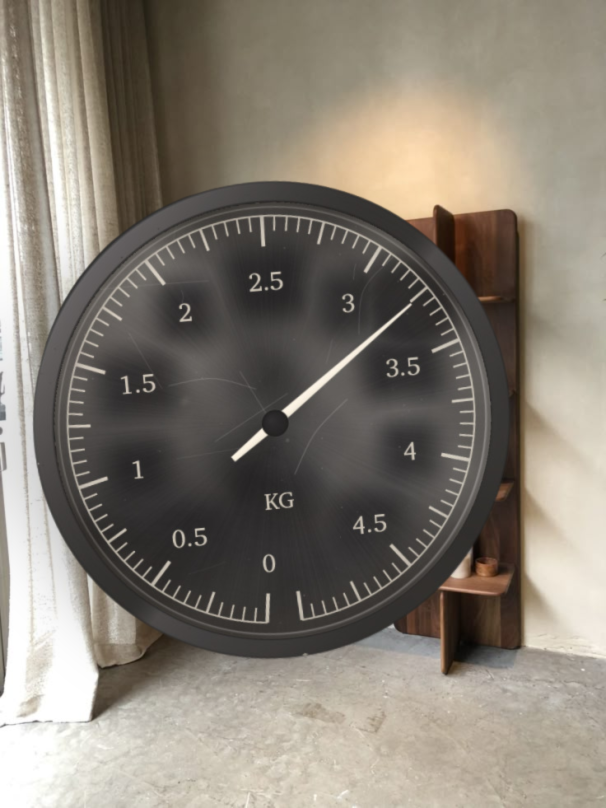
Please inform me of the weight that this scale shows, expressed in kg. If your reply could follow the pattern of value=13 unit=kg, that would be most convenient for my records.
value=3.25 unit=kg
